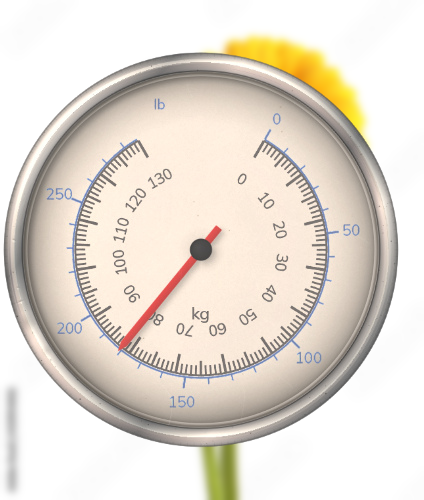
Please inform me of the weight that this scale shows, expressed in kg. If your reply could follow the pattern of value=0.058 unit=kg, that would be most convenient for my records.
value=82 unit=kg
